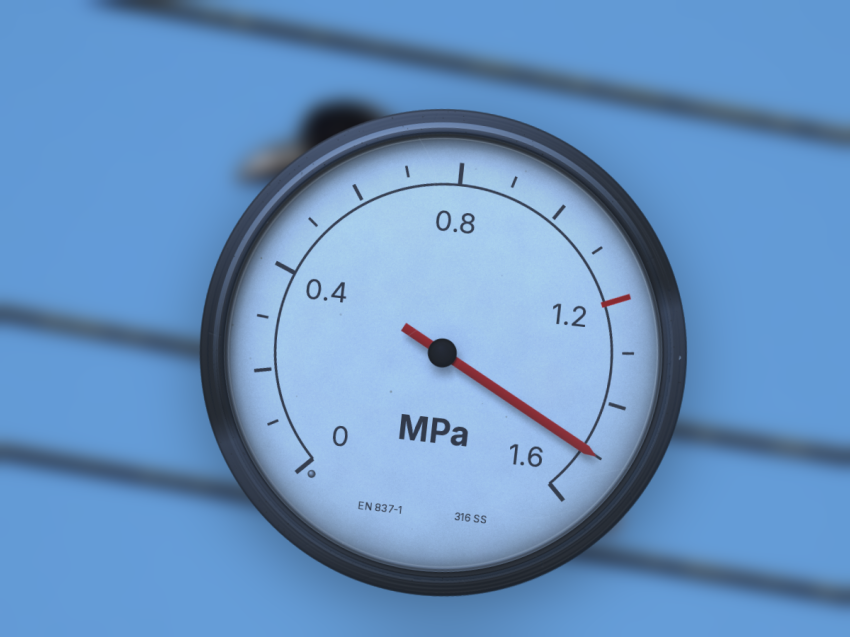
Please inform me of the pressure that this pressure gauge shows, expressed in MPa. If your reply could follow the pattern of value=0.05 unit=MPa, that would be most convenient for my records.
value=1.5 unit=MPa
